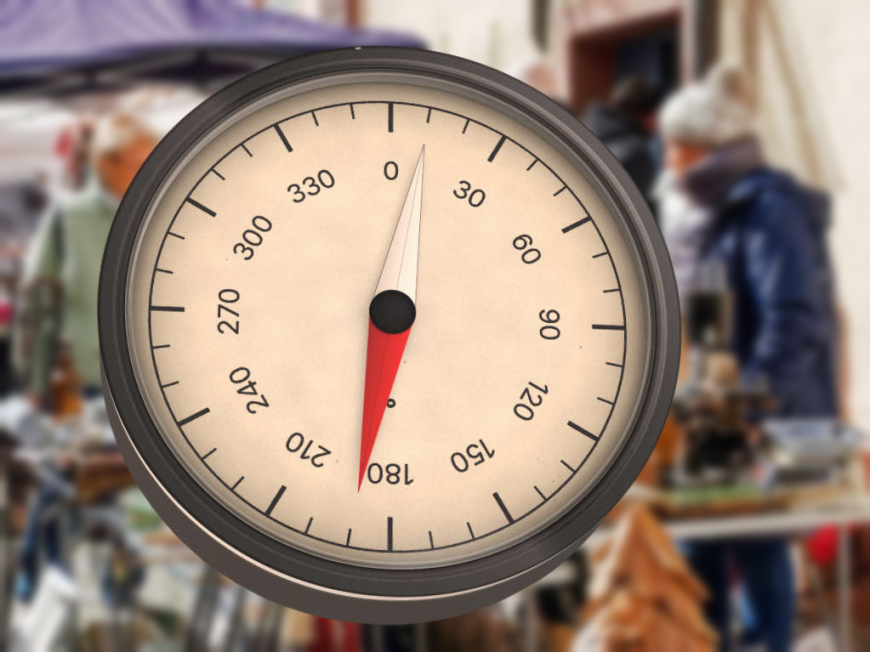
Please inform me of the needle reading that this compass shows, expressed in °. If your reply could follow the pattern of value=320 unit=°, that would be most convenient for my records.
value=190 unit=°
